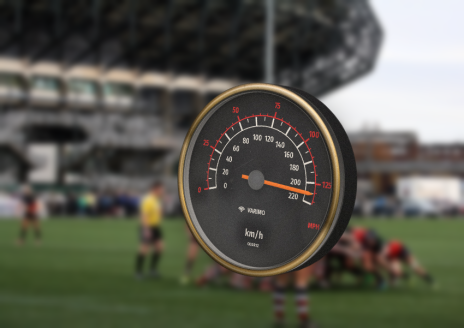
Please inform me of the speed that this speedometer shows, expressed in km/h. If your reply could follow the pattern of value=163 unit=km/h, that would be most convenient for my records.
value=210 unit=km/h
